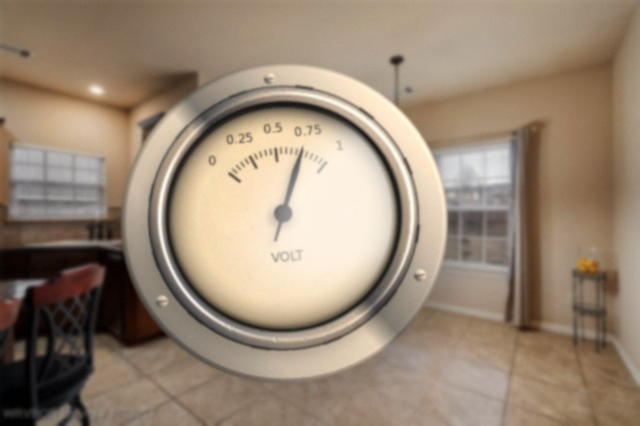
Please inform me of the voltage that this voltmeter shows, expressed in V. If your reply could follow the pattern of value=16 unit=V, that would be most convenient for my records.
value=0.75 unit=V
